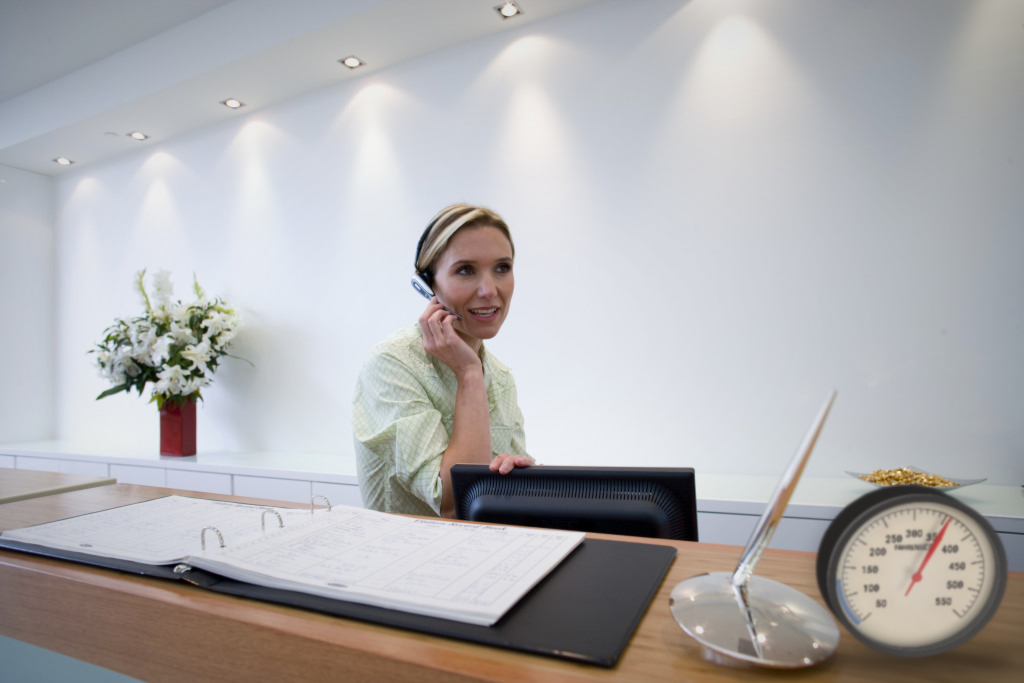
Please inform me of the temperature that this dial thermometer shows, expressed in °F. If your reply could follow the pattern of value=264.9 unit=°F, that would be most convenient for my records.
value=350 unit=°F
